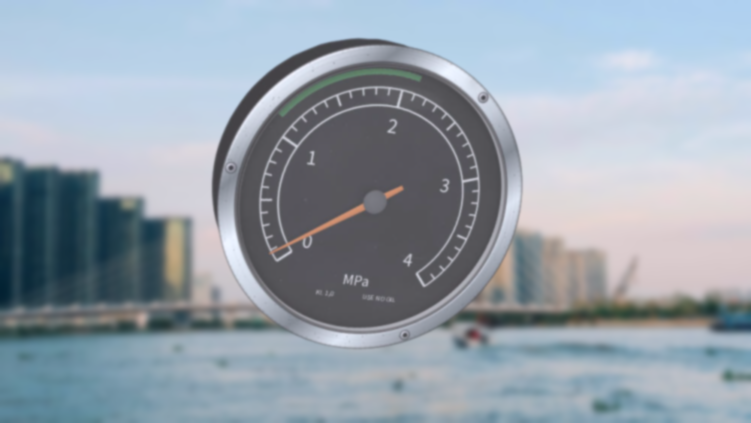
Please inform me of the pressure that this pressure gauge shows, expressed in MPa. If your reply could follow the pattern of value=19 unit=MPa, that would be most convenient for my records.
value=0.1 unit=MPa
